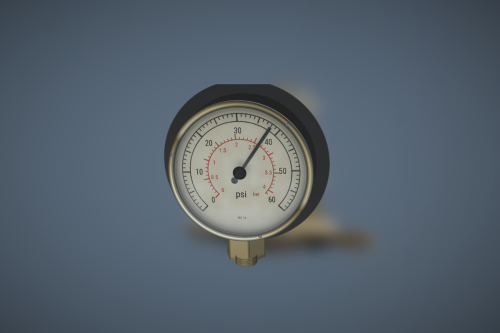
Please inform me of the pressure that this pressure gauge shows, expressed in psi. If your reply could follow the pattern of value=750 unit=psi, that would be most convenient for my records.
value=38 unit=psi
